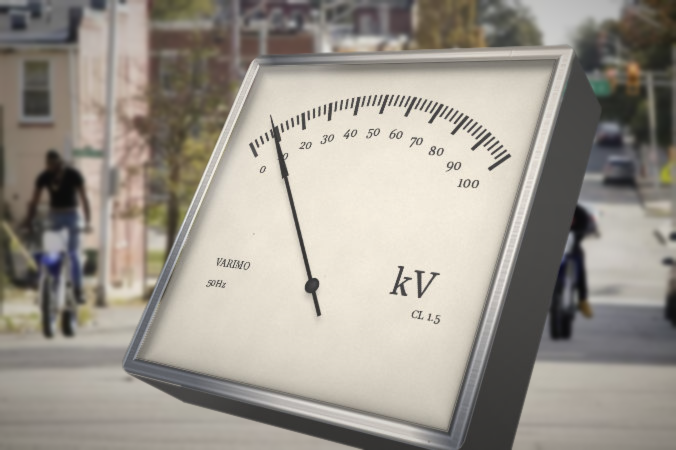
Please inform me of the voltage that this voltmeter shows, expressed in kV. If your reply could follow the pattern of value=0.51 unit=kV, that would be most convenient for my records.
value=10 unit=kV
